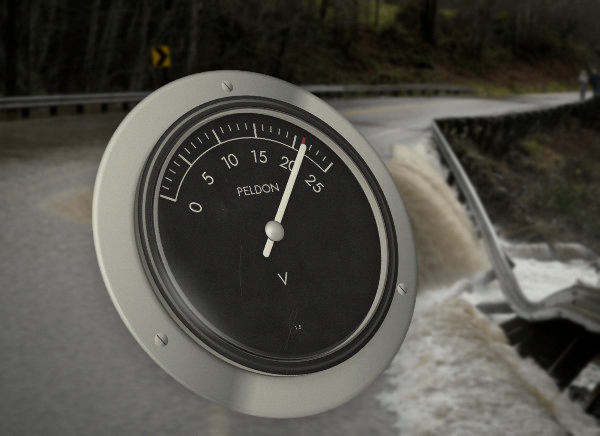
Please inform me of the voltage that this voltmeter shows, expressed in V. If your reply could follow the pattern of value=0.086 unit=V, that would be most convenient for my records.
value=21 unit=V
